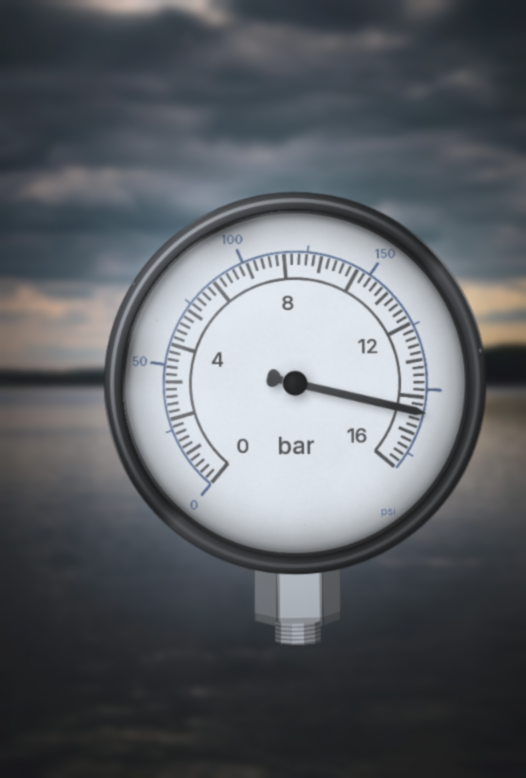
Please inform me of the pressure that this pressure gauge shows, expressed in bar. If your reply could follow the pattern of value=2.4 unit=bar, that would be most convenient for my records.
value=14.4 unit=bar
